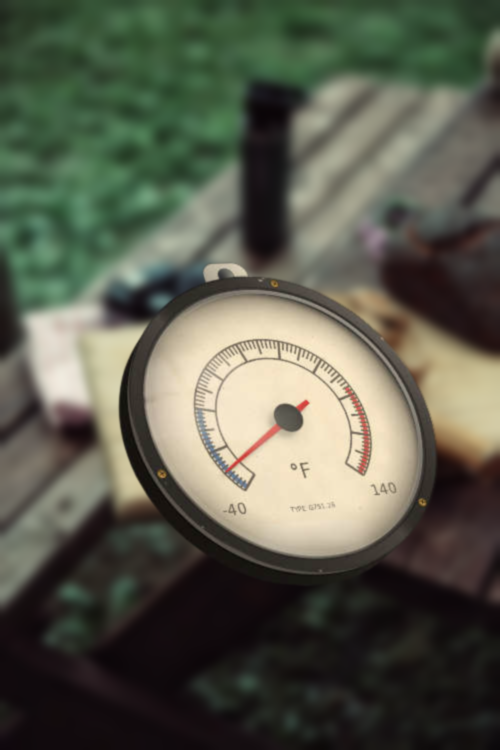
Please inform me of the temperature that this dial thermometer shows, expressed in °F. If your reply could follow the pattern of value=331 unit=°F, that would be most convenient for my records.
value=-30 unit=°F
